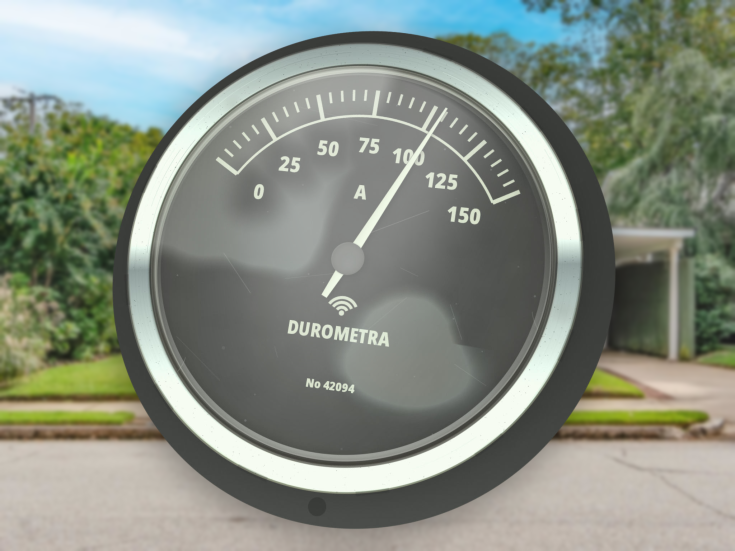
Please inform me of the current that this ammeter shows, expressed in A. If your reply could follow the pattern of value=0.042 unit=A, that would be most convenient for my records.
value=105 unit=A
